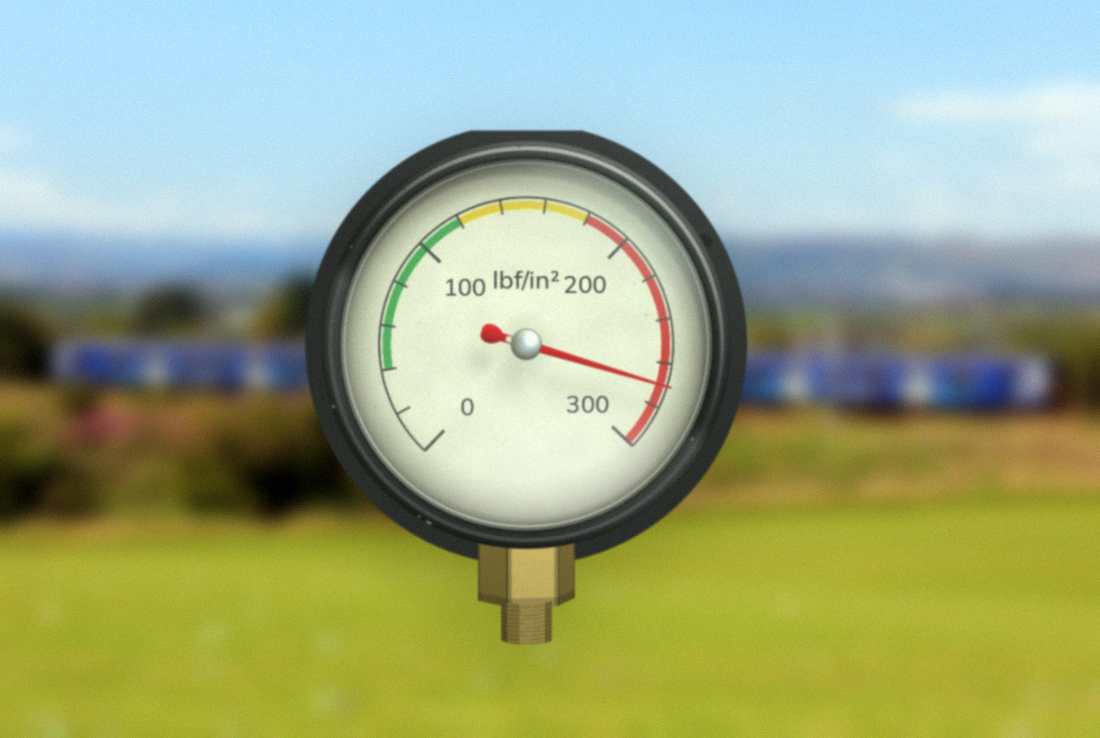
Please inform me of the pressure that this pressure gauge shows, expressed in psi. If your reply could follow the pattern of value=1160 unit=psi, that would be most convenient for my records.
value=270 unit=psi
